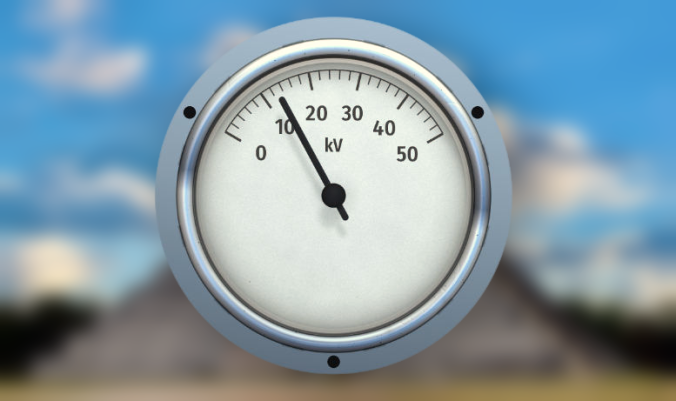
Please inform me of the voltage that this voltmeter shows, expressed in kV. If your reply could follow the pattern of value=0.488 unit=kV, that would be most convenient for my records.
value=13 unit=kV
